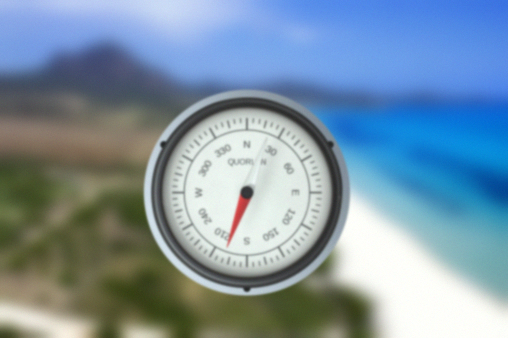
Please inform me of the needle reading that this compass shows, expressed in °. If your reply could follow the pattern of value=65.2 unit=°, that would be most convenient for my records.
value=200 unit=°
